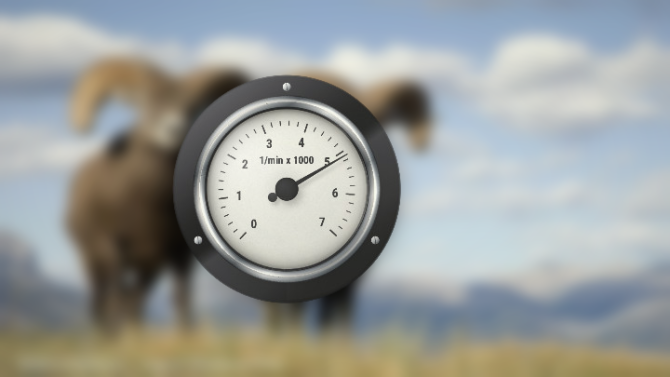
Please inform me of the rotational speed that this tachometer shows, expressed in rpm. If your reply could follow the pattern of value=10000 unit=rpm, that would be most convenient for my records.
value=5100 unit=rpm
